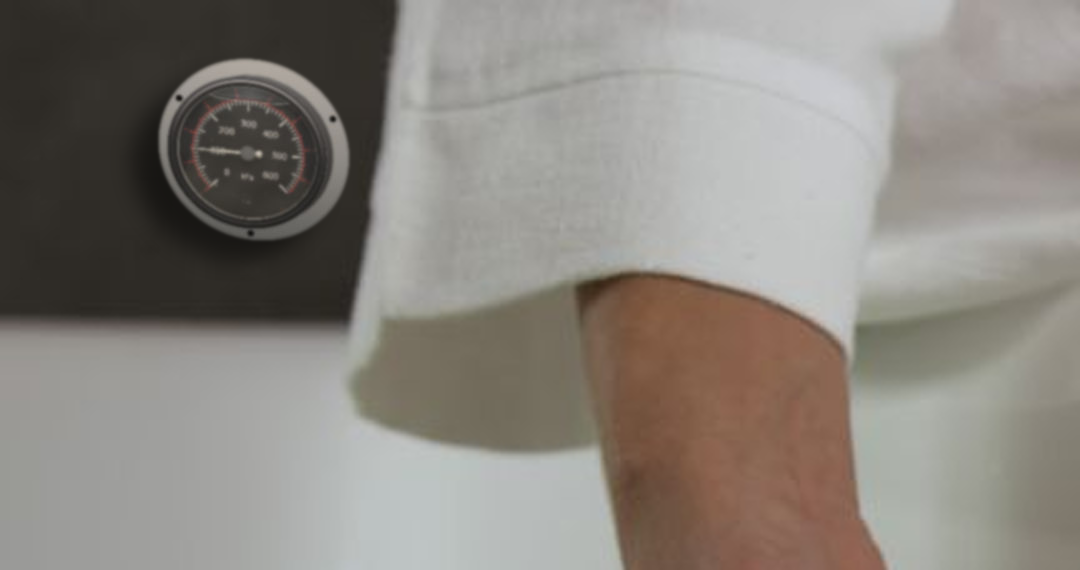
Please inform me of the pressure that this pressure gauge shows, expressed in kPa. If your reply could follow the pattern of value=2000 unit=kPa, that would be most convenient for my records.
value=100 unit=kPa
